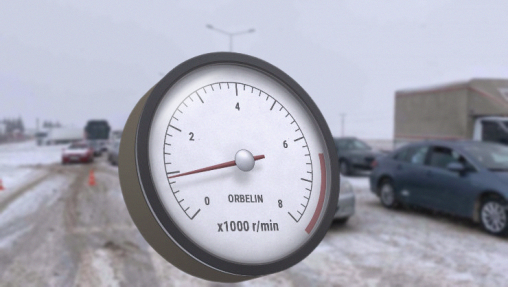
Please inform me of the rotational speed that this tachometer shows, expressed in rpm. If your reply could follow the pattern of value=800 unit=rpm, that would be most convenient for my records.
value=900 unit=rpm
